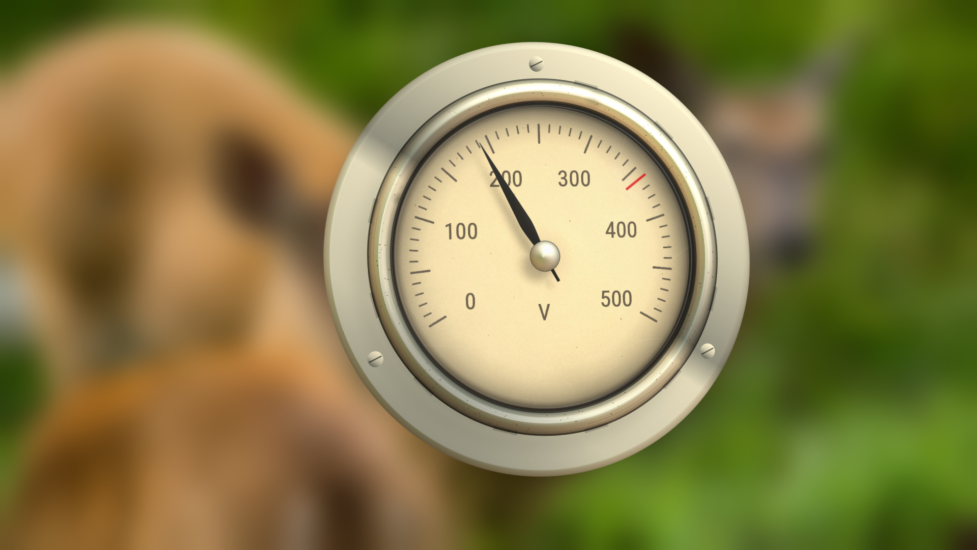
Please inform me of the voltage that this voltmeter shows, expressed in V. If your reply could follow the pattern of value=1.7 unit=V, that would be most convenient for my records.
value=190 unit=V
